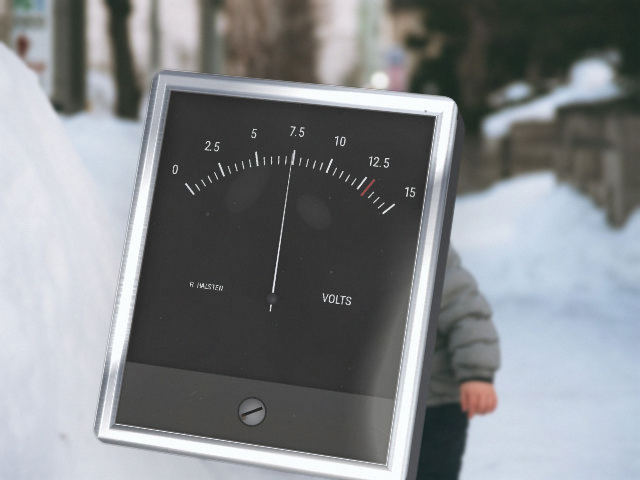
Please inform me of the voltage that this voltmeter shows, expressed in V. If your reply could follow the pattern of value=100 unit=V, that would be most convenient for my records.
value=7.5 unit=V
